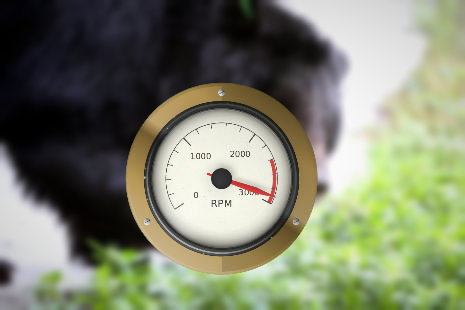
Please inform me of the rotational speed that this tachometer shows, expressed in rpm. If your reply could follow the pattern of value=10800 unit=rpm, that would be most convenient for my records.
value=2900 unit=rpm
